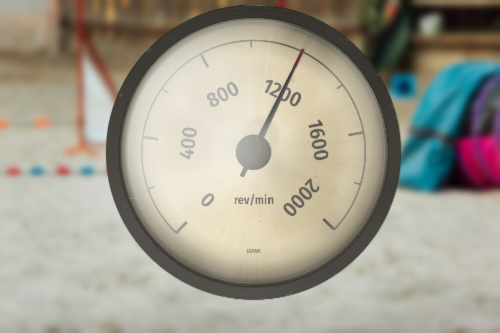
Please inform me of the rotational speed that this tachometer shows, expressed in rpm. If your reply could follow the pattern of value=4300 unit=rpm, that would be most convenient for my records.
value=1200 unit=rpm
